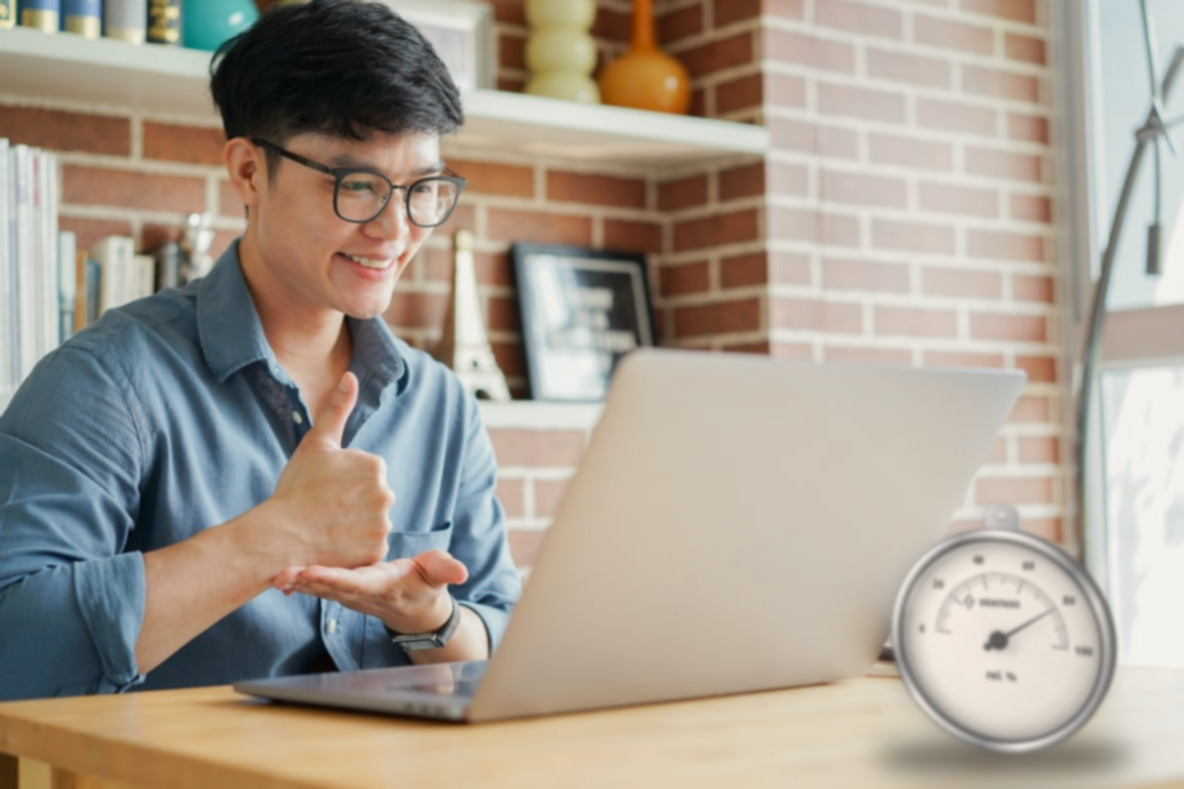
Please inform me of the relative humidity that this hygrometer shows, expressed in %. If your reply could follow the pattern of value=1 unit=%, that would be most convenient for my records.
value=80 unit=%
